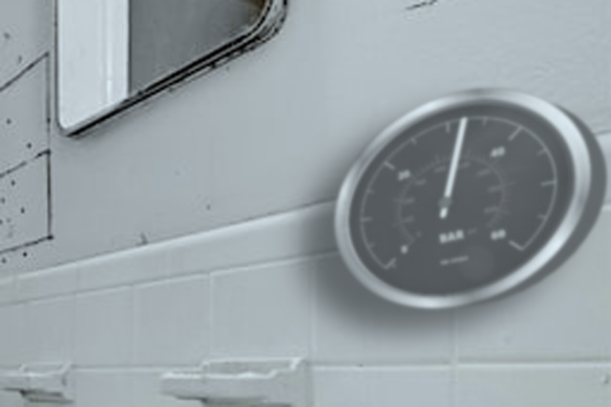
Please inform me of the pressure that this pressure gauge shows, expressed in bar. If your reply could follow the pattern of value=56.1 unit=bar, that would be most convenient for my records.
value=32.5 unit=bar
